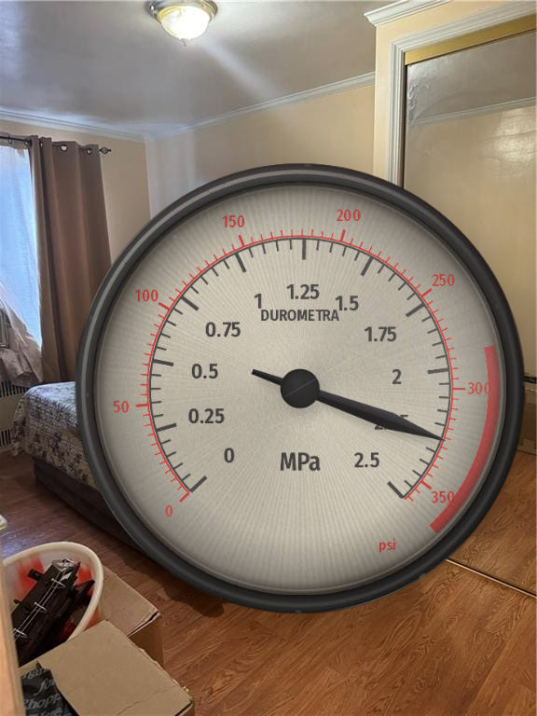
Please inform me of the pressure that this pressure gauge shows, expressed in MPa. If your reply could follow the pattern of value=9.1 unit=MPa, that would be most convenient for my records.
value=2.25 unit=MPa
